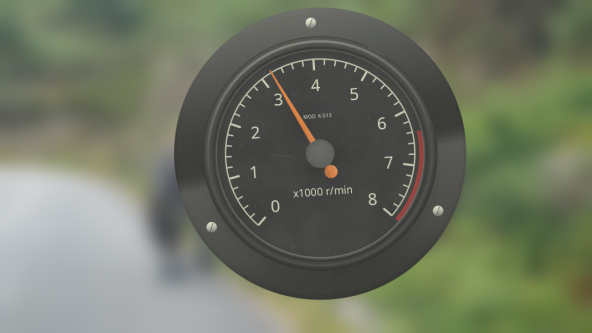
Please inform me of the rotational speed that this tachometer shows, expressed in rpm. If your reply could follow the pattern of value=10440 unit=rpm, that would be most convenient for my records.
value=3200 unit=rpm
